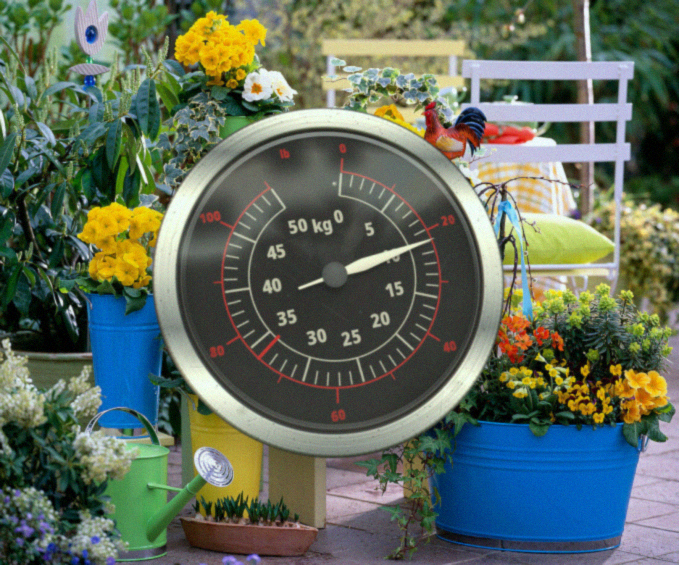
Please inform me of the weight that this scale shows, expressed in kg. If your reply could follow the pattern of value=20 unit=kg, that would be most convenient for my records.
value=10 unit=kg
